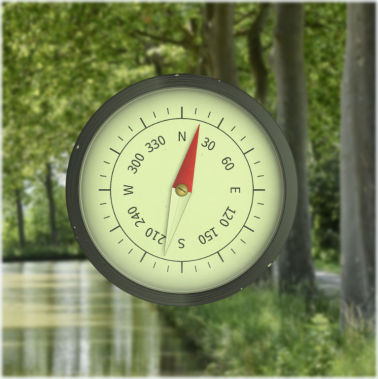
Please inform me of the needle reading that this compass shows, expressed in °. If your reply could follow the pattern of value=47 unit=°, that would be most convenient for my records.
value=15 unit=°
